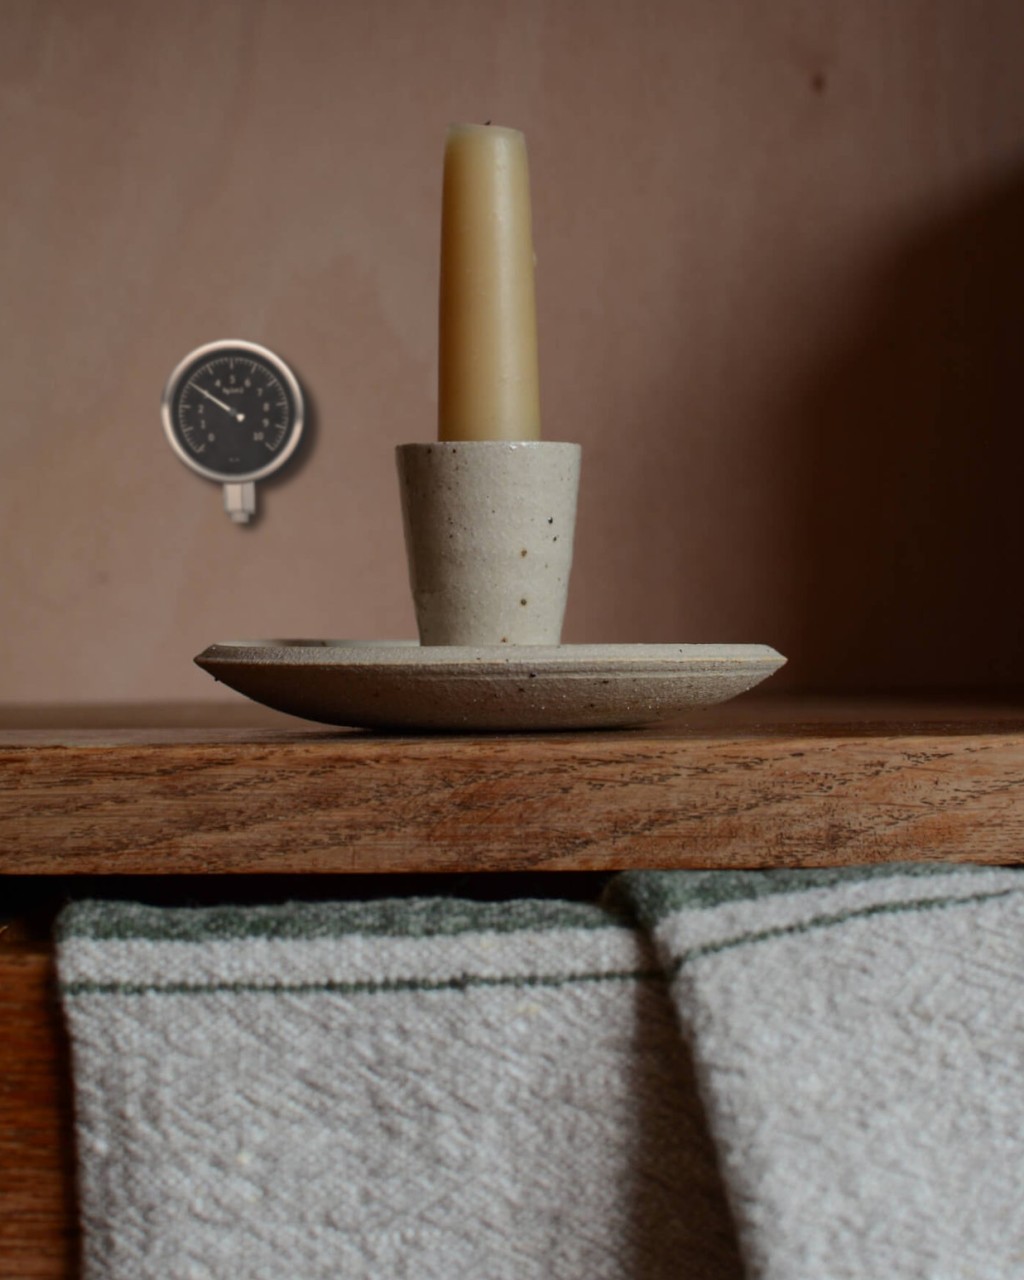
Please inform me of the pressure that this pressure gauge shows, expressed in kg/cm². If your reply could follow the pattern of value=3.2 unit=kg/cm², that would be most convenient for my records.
value=3 unit=kg/cm²
